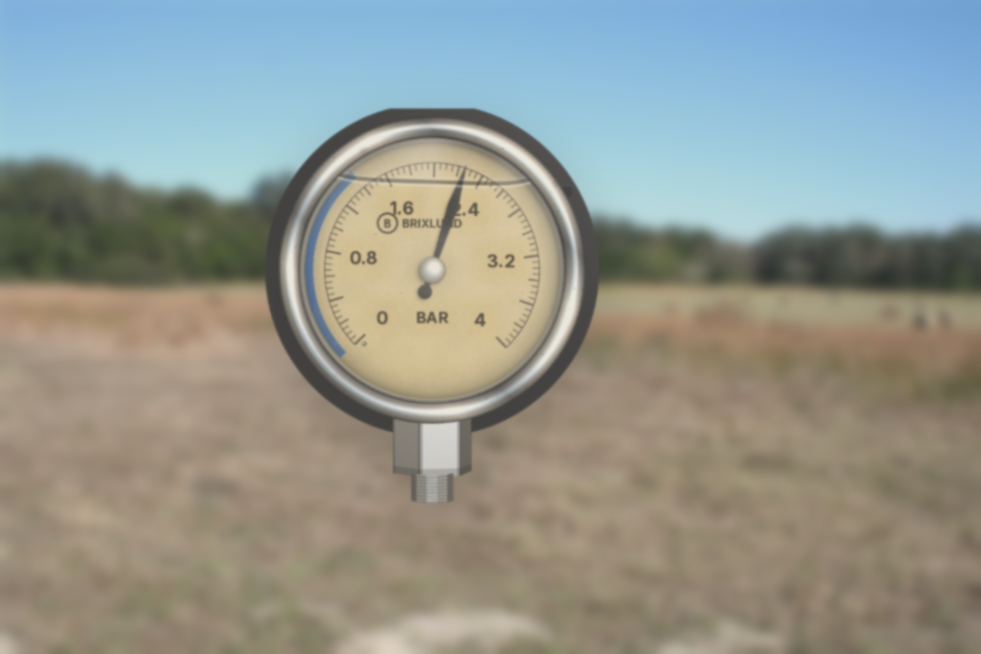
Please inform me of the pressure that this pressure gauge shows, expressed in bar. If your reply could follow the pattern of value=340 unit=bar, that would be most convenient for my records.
value=2.25 unit=bar
